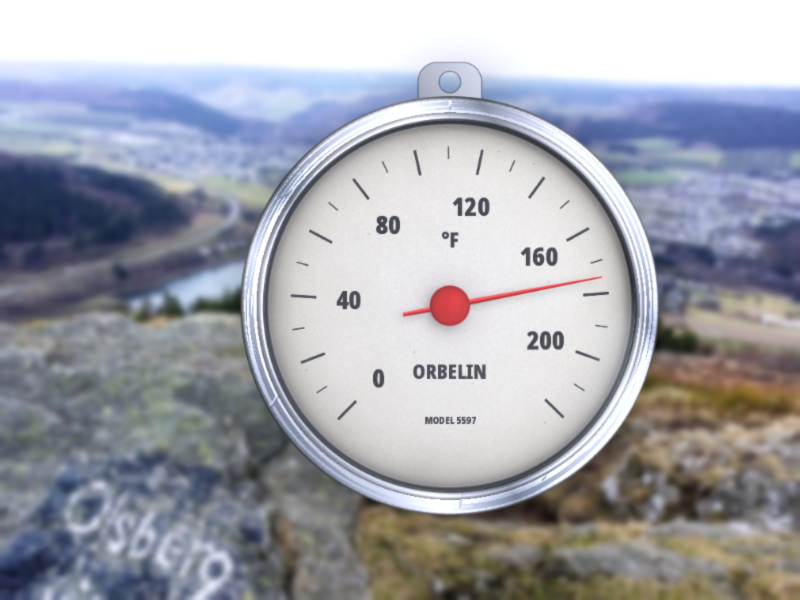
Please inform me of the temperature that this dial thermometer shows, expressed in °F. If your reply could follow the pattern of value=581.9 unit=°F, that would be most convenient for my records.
value=175 unit=°F
